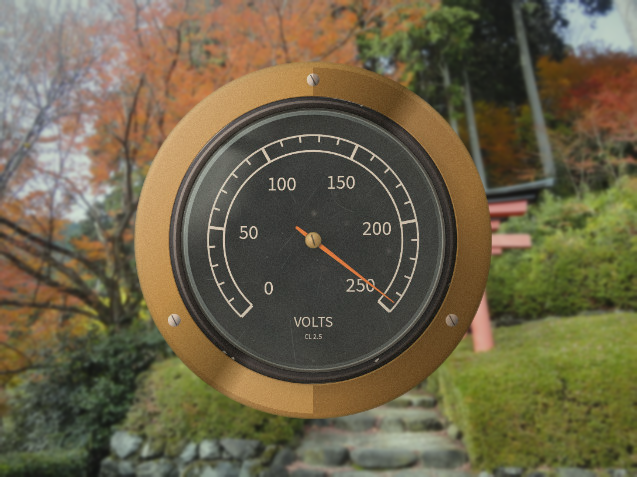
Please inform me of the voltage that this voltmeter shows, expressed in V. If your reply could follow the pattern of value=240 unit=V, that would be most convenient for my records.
value=245 unit=V
